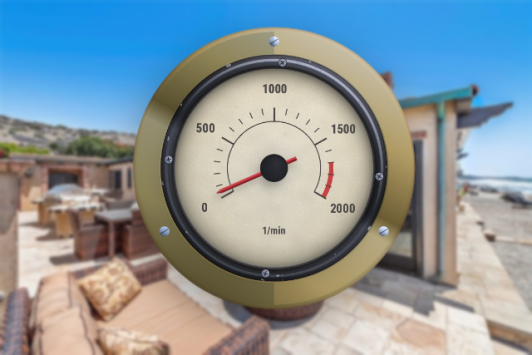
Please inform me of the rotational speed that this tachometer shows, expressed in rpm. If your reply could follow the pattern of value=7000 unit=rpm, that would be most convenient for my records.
value=50 unit=rpm
